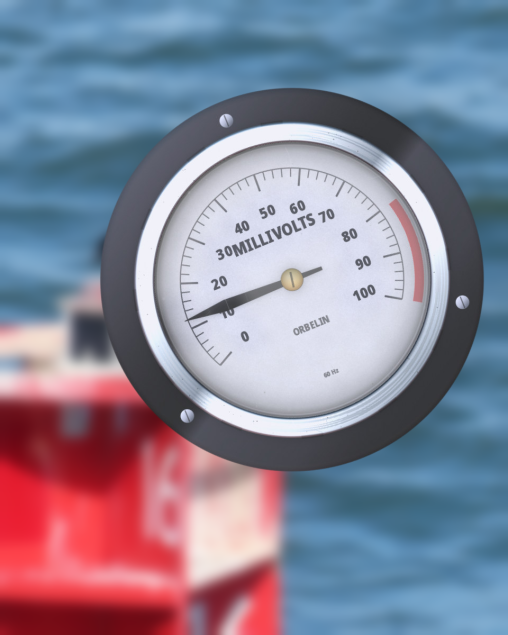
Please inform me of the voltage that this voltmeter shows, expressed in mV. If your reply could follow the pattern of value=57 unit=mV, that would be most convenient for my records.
value=12 unit=mV
